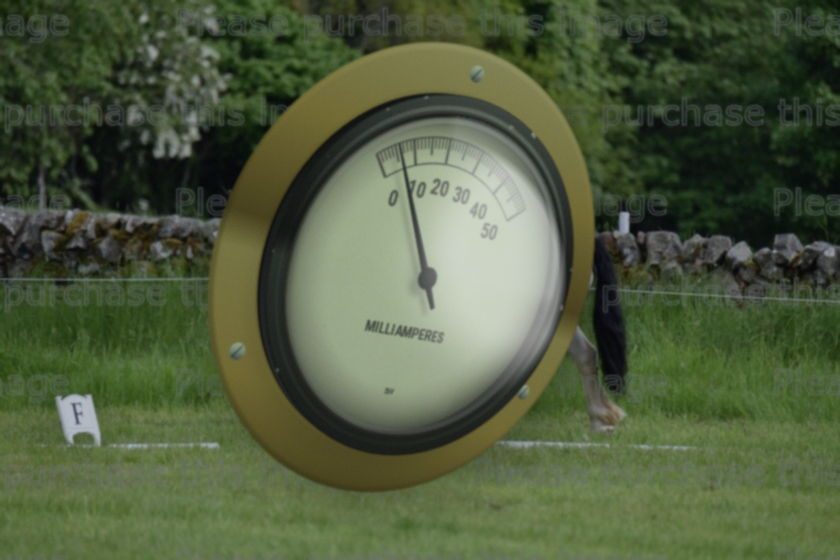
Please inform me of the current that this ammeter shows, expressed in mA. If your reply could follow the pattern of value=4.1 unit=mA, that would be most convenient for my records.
value=5 unit=mA
